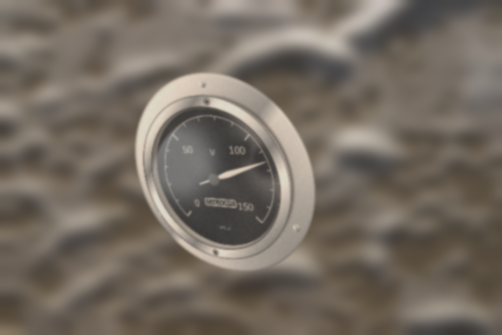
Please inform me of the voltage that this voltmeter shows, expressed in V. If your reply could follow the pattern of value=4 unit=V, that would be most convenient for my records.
value=115 unit=V
